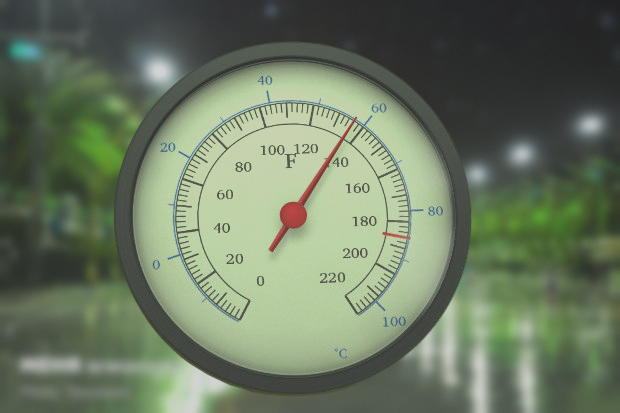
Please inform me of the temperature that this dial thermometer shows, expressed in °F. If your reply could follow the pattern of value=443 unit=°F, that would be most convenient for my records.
value=136 unit=°F
